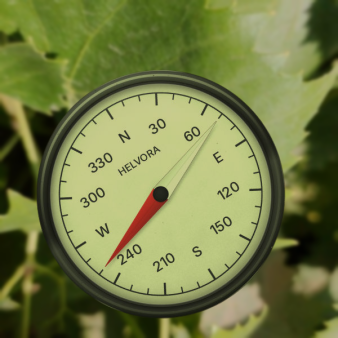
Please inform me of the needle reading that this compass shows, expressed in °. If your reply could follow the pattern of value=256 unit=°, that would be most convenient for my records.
value=250 unit=°
